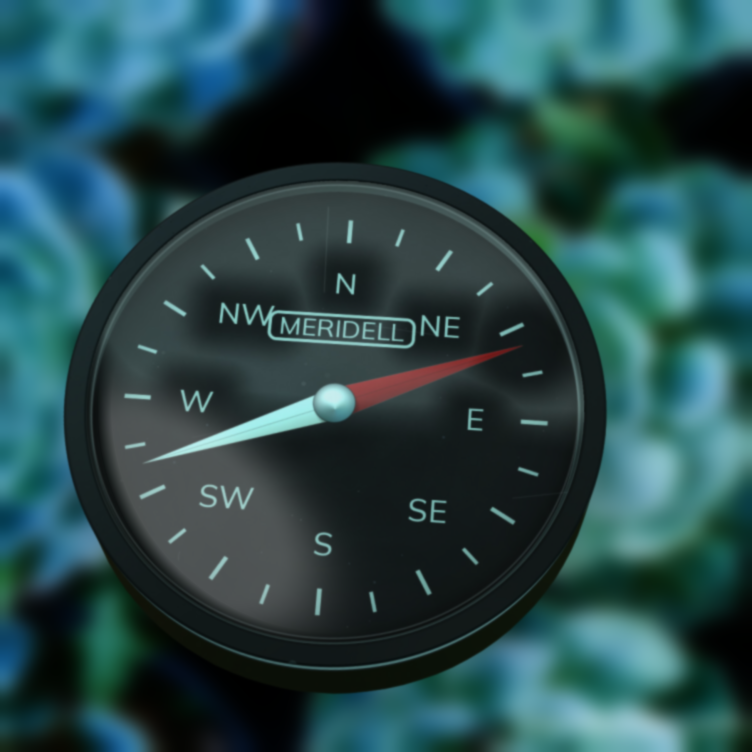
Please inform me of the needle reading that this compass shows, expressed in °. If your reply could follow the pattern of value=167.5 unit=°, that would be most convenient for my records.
value=67.5 unit=°
